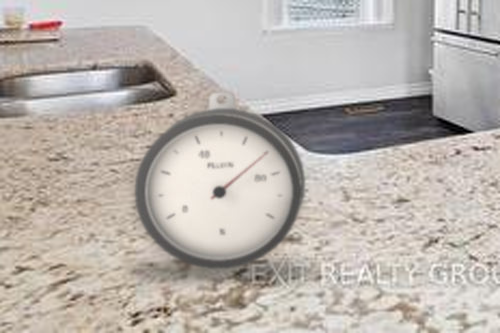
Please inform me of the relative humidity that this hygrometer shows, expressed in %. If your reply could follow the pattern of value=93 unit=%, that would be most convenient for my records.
value=70 unit=%
